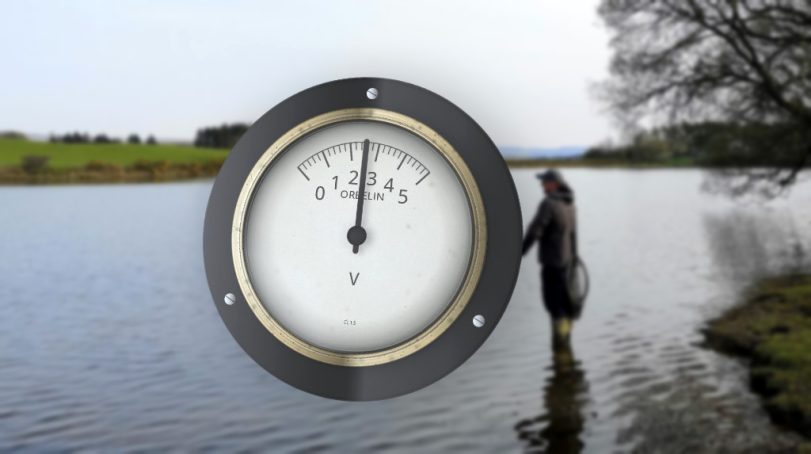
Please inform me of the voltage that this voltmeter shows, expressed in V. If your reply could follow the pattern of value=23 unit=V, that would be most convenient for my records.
value=2.6 unit=V
